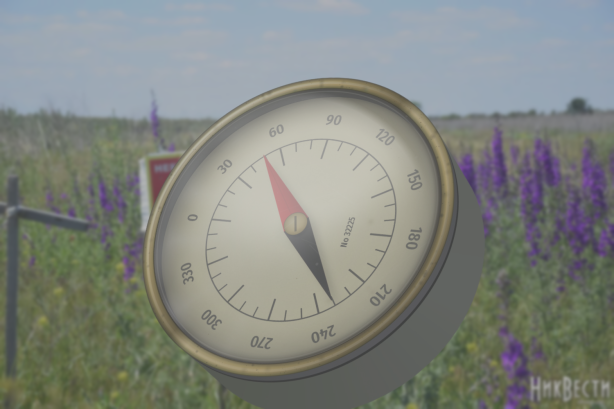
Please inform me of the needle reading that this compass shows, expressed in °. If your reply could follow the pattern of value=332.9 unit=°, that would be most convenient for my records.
value=50 unit=°
